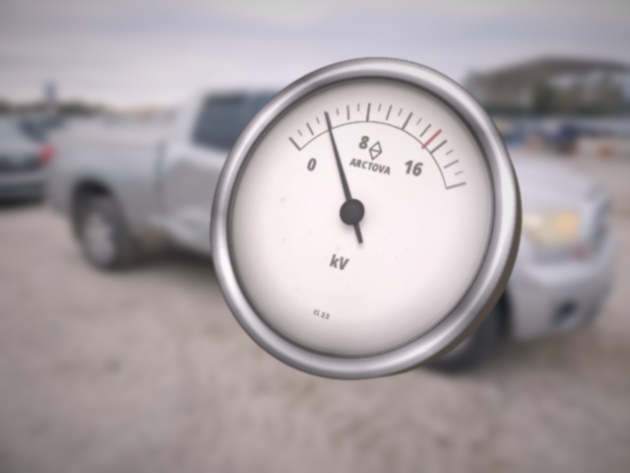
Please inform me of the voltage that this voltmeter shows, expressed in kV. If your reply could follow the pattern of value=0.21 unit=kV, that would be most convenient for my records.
value=4 unit=kV
